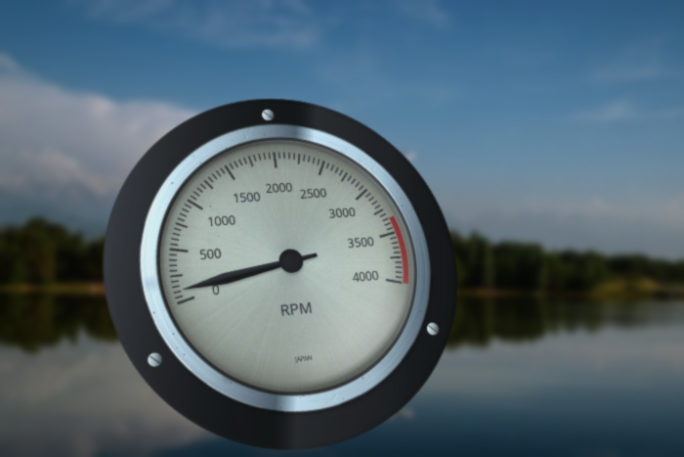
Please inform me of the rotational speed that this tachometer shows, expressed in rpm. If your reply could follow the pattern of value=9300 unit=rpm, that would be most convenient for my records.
value=100 unit=rpm
